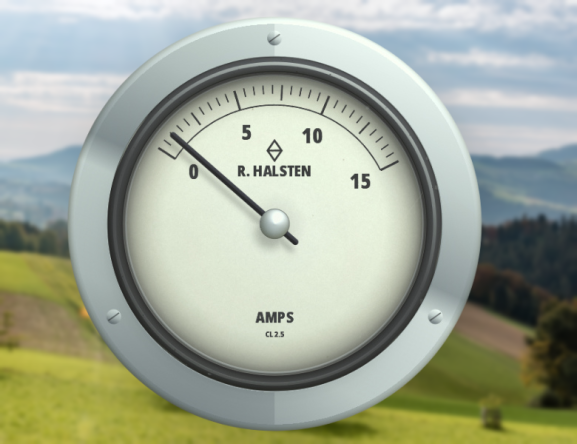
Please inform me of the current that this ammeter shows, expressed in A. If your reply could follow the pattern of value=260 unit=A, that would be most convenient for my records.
value=1 unit=A
